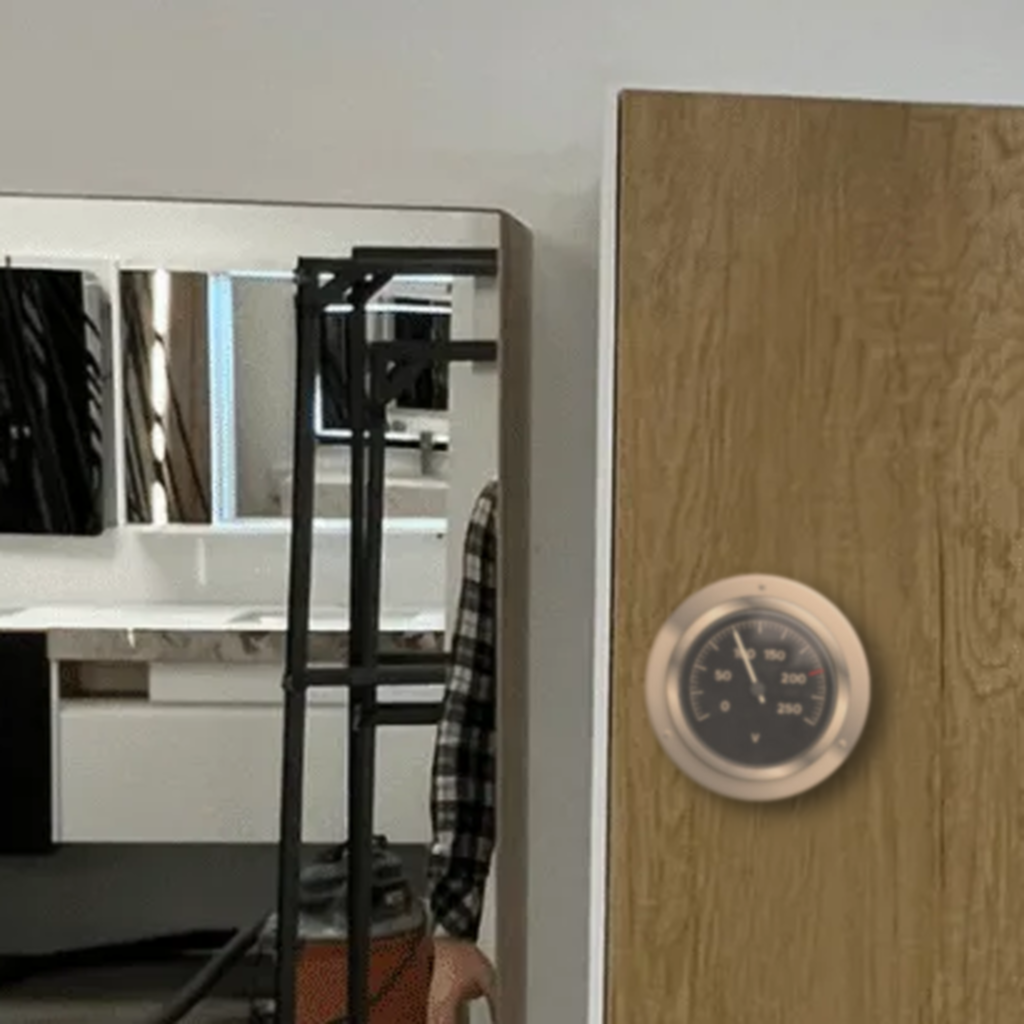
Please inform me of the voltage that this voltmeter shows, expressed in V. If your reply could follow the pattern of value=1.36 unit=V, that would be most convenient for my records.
value=100 unit=V
